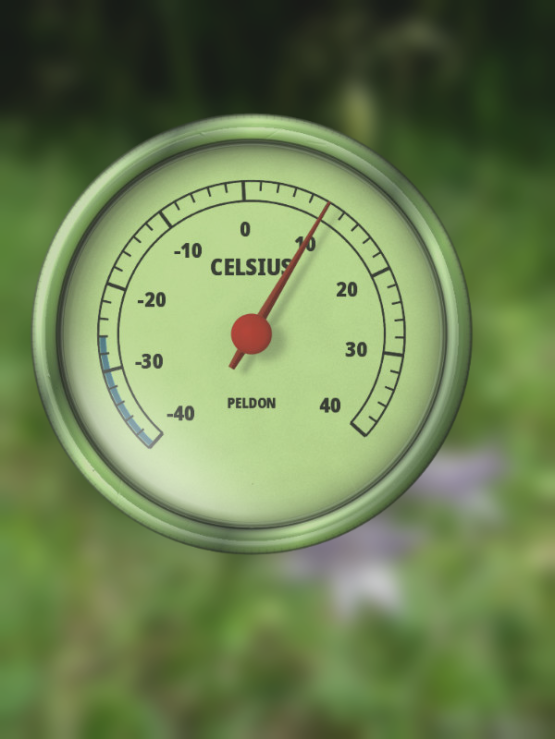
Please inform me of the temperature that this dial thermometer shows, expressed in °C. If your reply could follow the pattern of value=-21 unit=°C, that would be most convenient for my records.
value=10 unit=°C
